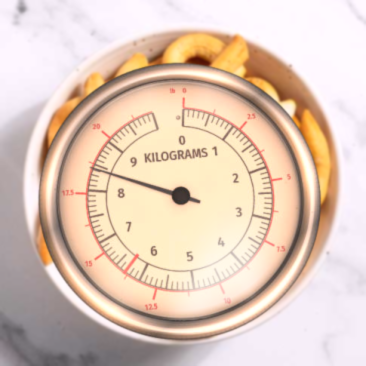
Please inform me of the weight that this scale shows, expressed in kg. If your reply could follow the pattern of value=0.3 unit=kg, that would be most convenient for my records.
value=8.4 unit=kg
